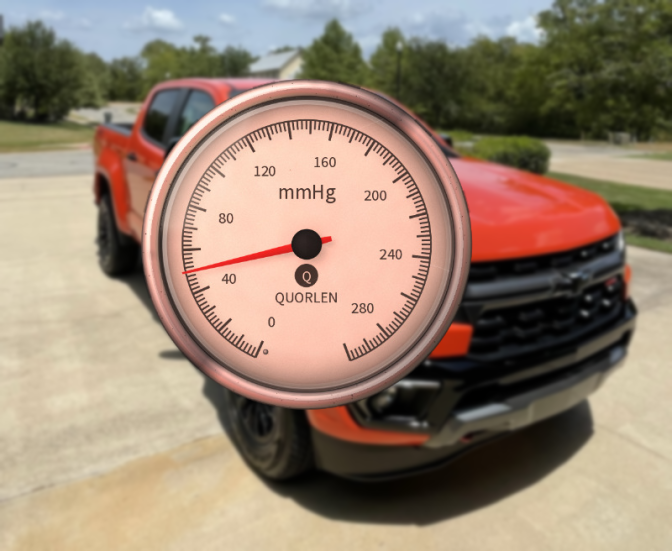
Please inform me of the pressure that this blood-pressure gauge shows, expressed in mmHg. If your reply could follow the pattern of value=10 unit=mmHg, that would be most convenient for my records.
value=50 unit=mmHg
